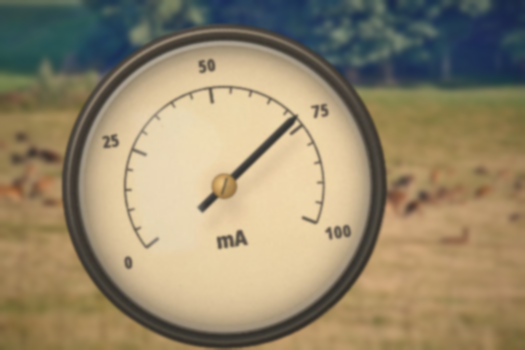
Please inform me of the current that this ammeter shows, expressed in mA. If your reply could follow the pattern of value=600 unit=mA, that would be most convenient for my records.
value=72.5 unit=mA
